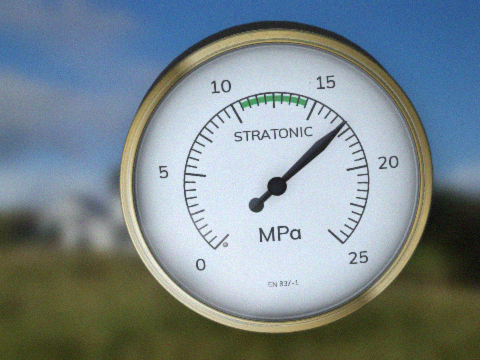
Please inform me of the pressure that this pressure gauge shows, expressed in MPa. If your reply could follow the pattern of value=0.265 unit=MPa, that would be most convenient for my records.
value=17 unit=MPa
